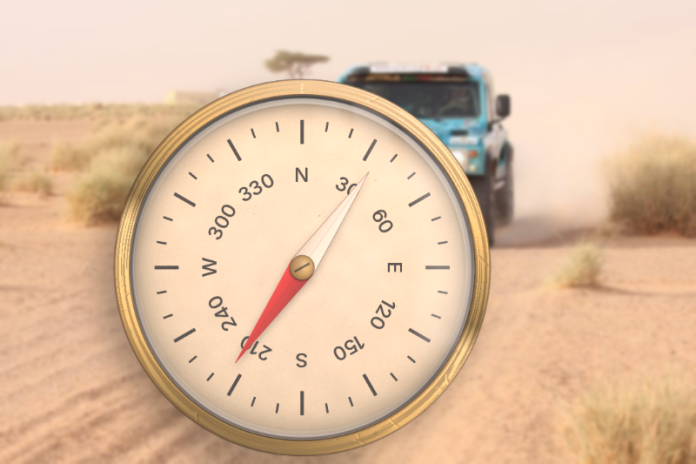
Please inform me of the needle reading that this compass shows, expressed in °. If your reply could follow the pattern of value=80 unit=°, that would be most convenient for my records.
value=215 unit=°
